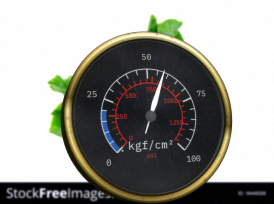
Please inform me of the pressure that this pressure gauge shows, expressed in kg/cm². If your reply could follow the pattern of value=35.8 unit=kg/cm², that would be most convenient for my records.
value=57.5 unit=kg/cm²
